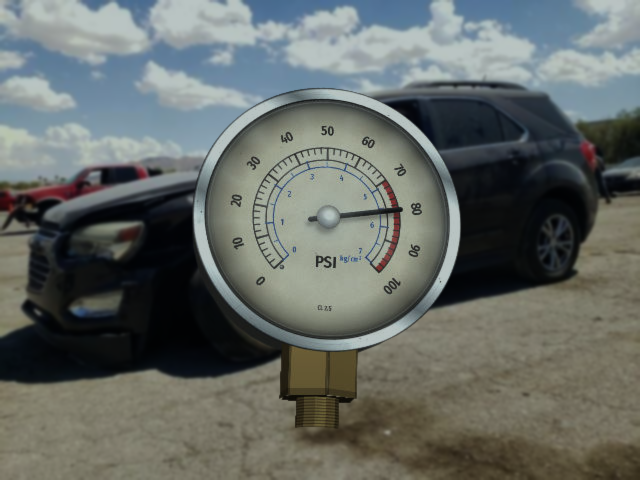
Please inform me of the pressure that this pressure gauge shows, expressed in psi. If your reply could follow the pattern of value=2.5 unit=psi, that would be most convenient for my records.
value=80 unit=psi
